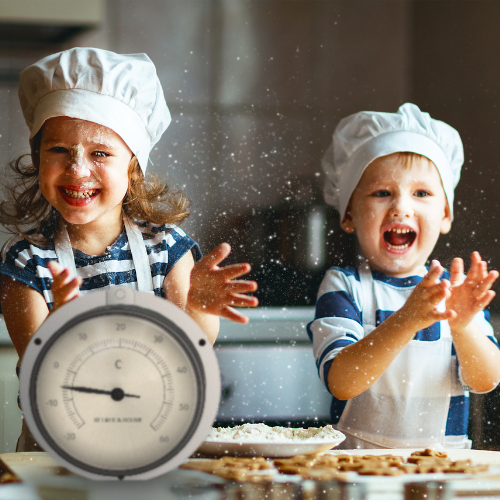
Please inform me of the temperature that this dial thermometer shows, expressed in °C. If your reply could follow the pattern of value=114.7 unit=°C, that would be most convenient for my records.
value=-5 unit=°C
